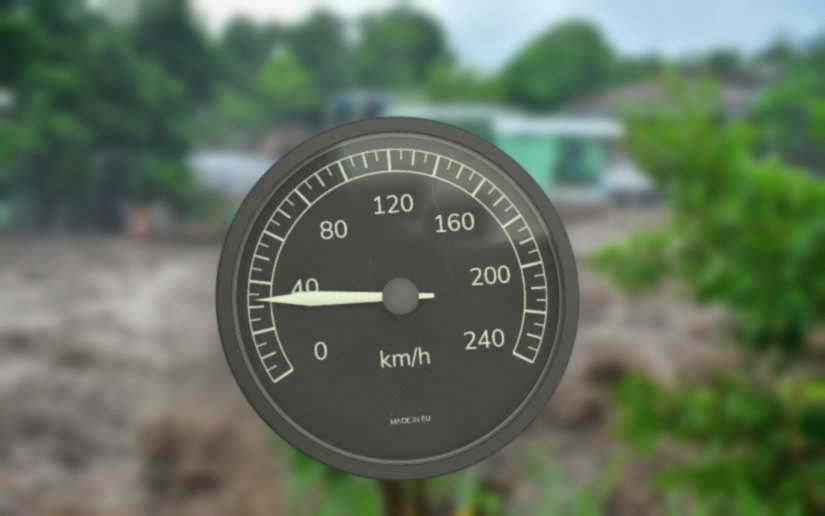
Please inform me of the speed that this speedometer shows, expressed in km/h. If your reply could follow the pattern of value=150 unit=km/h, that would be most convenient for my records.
value=32.5 unit=km/h
